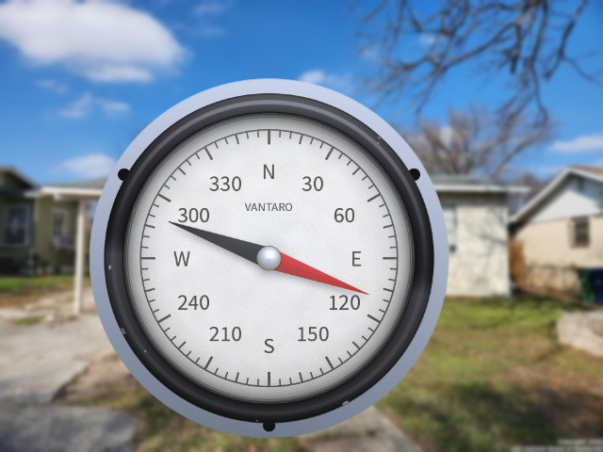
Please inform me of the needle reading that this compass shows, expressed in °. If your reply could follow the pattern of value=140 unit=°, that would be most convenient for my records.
value=110 unit=°
